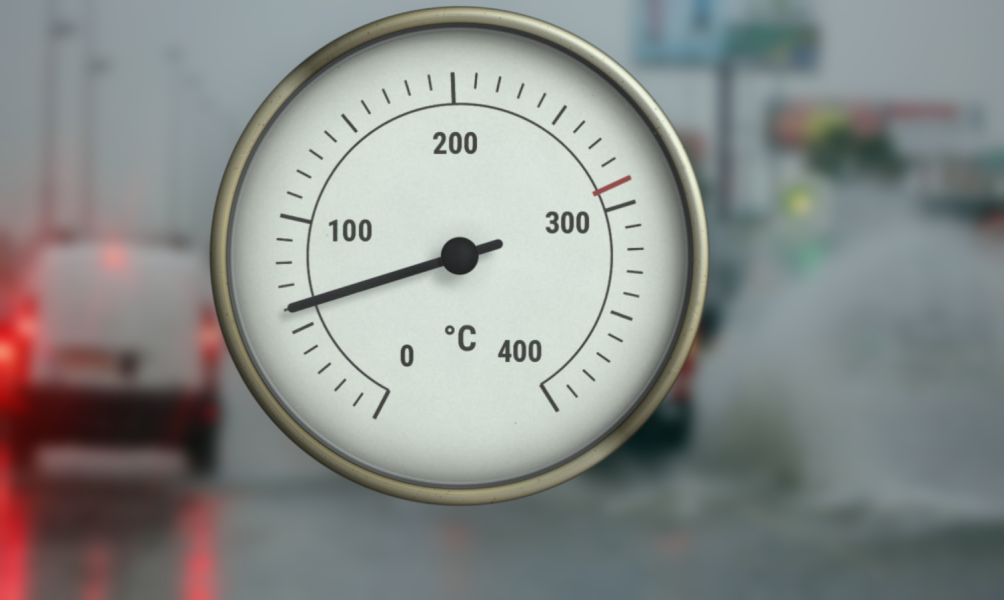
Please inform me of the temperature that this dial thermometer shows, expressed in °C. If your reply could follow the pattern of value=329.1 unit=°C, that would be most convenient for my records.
value=60 unit=°C
